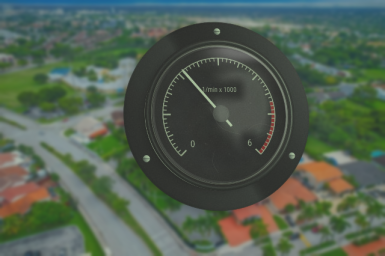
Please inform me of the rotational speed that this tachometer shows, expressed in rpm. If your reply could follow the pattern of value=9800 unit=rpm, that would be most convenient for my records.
value=2100 unit=rpm
